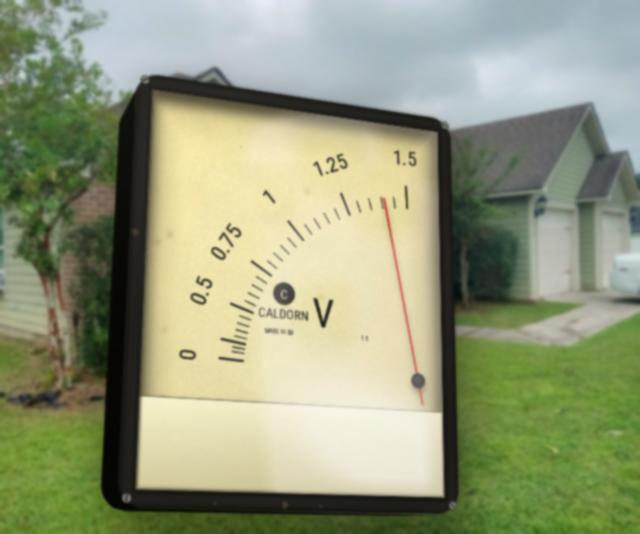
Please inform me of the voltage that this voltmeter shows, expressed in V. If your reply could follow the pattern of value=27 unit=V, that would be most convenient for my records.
value=1.4 unit=V
